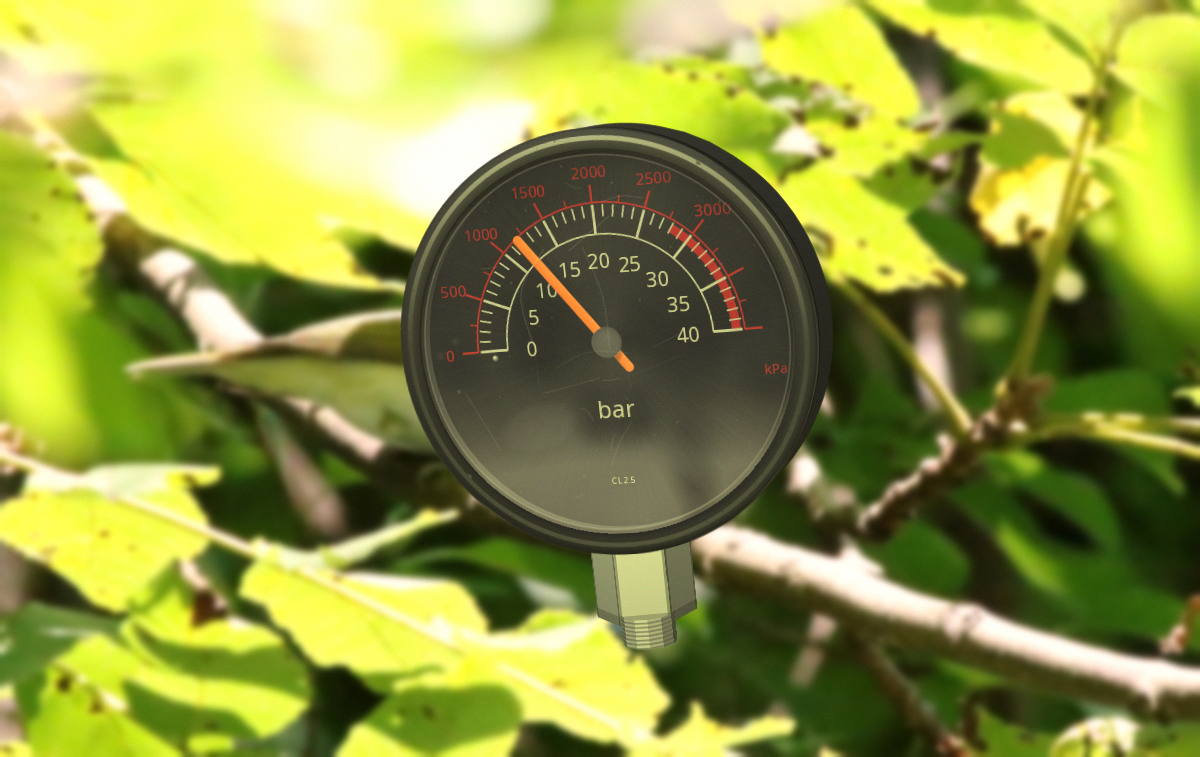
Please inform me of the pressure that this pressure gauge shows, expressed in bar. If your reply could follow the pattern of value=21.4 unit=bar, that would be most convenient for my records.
value=12 unit=bar
